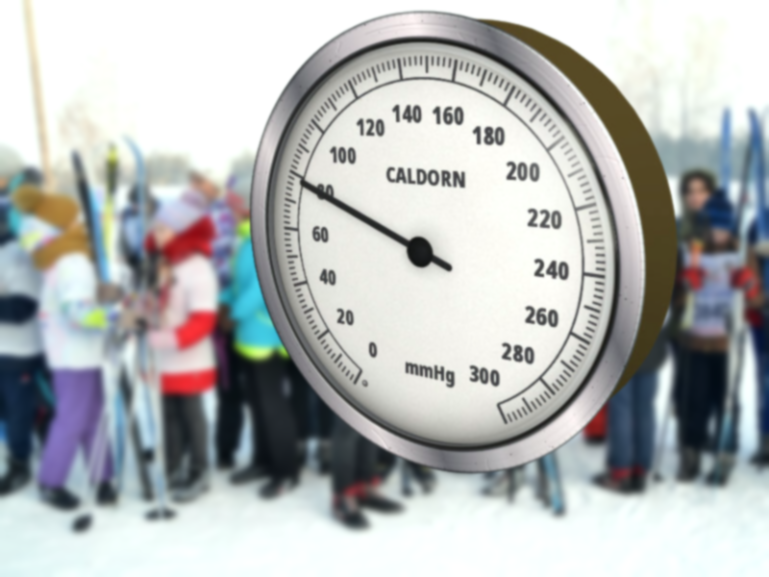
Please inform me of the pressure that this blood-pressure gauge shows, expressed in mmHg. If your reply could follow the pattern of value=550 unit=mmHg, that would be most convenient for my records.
value=80 unit=mmHg
